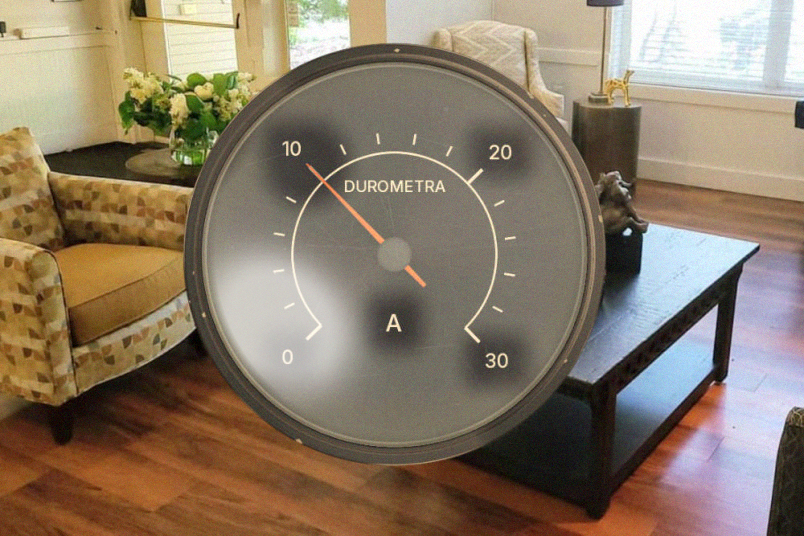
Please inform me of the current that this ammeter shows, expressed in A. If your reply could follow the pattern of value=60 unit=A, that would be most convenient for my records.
value=10 unit=A
